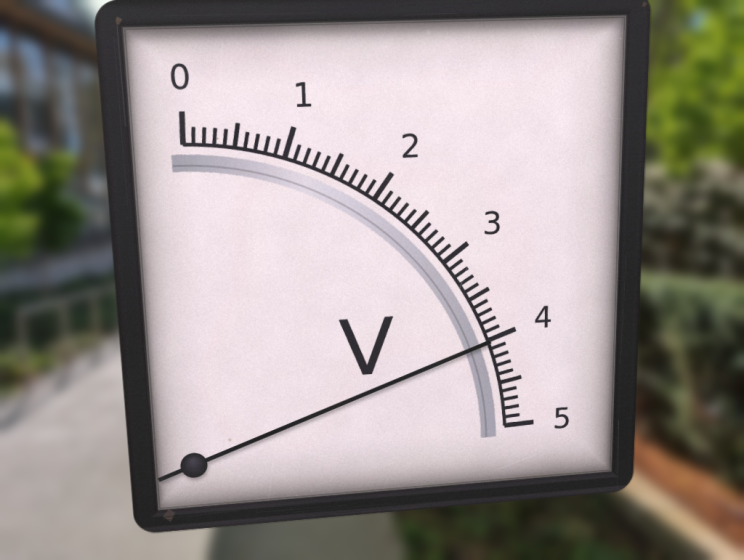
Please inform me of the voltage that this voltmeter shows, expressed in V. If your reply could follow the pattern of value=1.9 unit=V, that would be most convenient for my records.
value=4 unit=V
